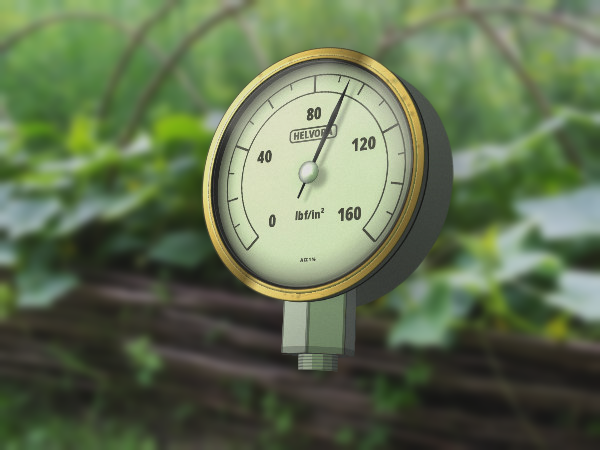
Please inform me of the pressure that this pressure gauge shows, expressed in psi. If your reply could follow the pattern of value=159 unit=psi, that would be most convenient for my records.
value=95 unit=psi
